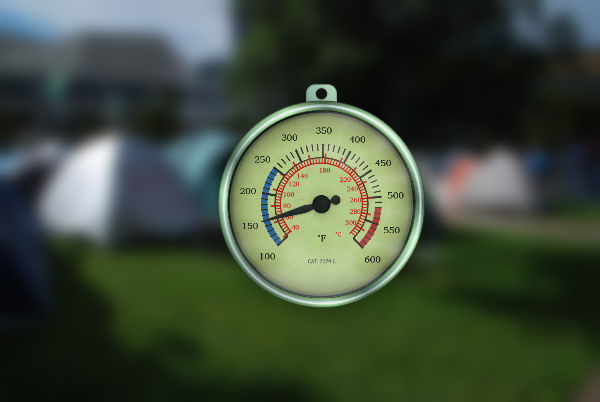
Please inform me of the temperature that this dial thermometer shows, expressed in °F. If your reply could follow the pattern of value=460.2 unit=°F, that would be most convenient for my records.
value=150 unit=°F
